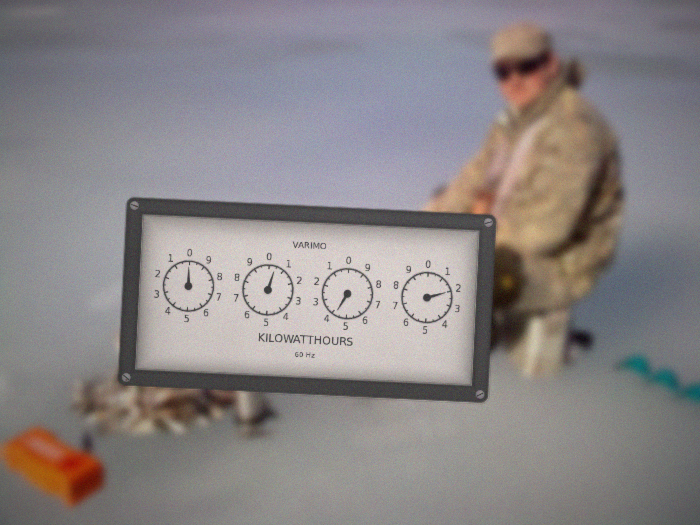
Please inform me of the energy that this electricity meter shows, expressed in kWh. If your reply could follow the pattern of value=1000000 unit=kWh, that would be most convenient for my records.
value=42 unit=kWh
